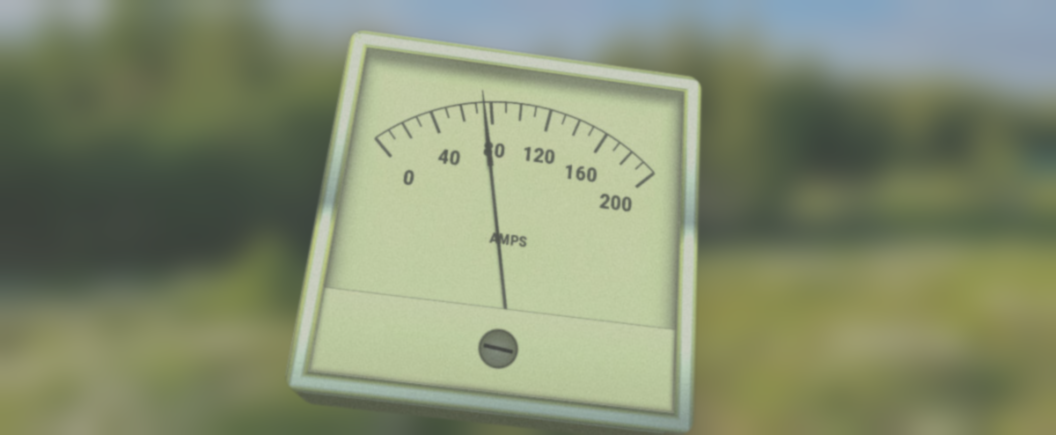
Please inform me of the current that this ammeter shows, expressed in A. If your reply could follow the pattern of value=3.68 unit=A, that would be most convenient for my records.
value=75 unit=A
